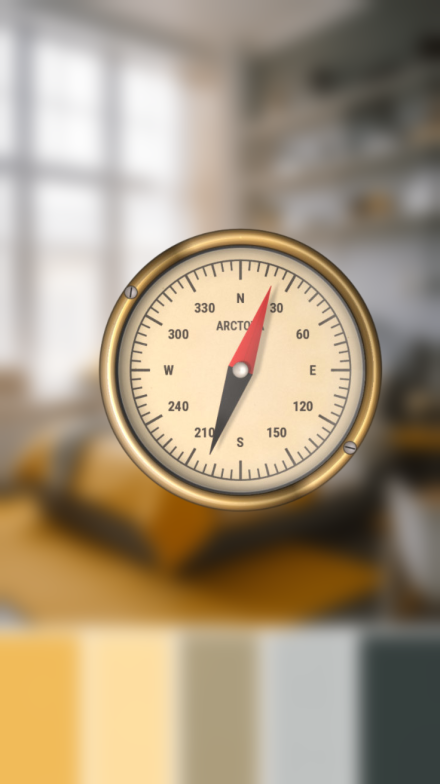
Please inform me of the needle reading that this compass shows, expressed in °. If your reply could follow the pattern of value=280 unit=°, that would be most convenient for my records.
value=20 unit=°
